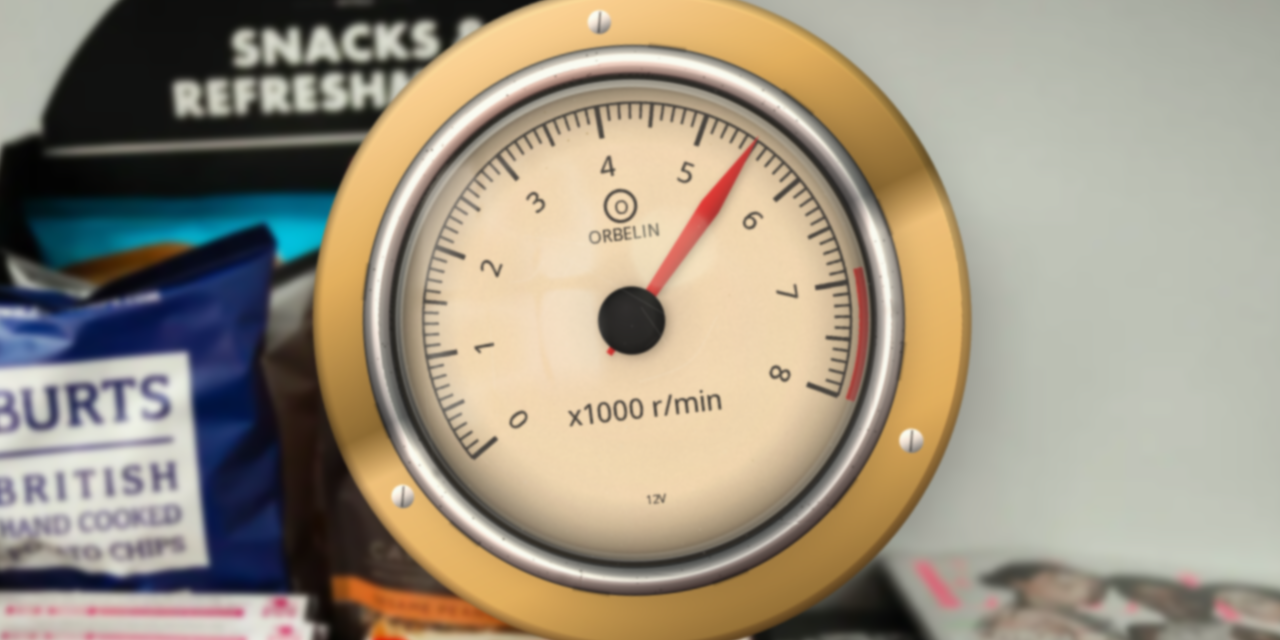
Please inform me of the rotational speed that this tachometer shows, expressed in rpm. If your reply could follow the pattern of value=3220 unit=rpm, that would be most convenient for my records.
value=5500 unit=rpm
